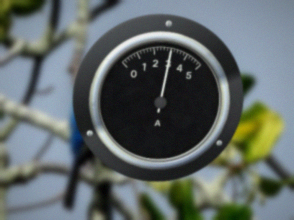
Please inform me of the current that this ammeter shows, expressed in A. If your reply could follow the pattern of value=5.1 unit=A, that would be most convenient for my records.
value=3 unit=A
